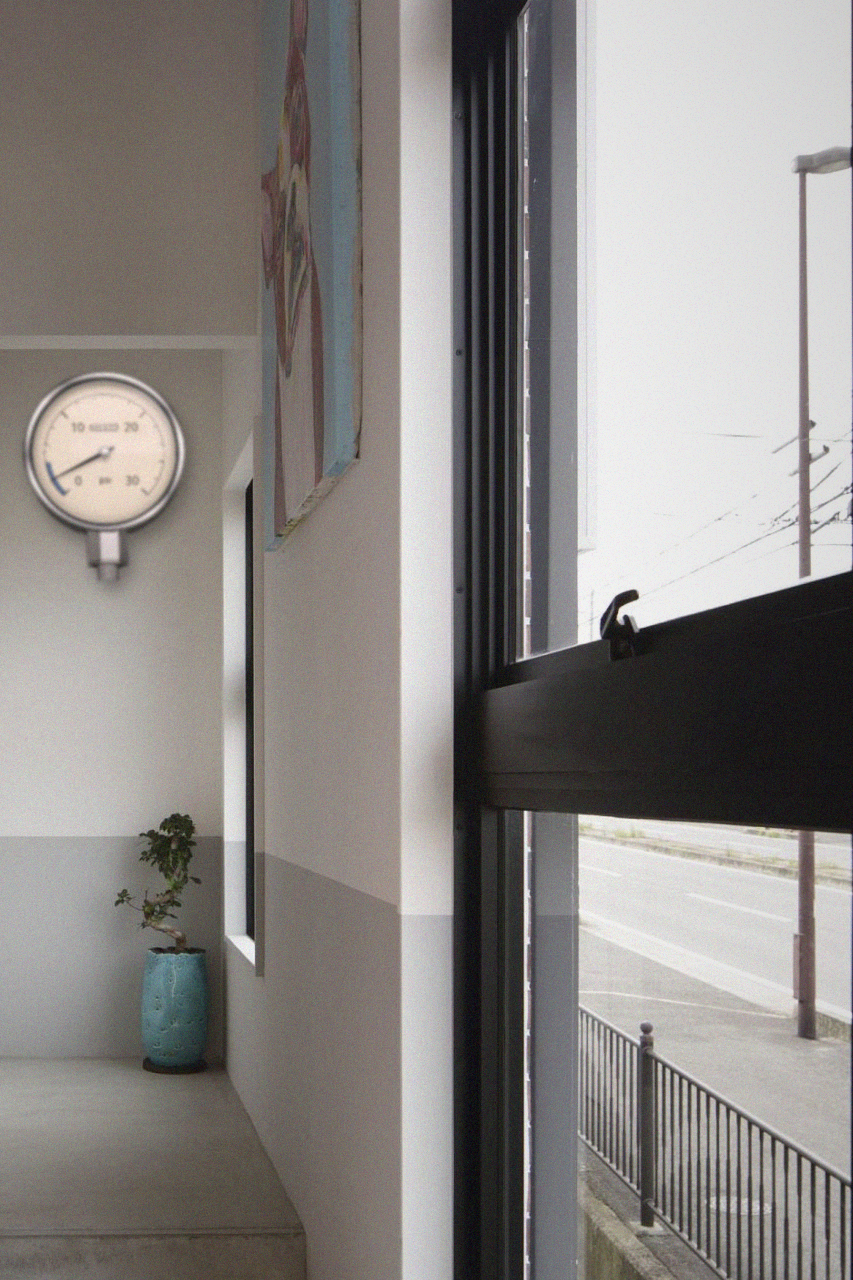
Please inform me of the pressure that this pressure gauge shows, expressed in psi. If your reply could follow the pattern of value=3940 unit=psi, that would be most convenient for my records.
value=2 unit=psi
